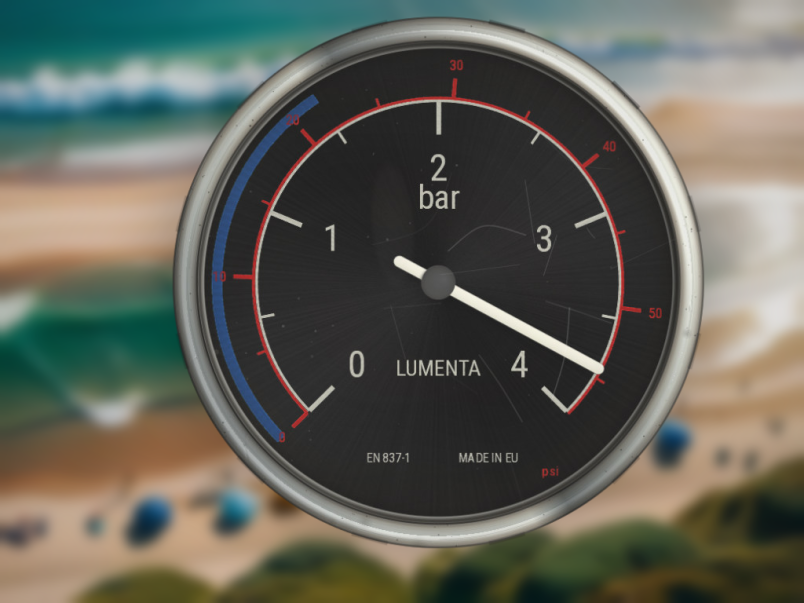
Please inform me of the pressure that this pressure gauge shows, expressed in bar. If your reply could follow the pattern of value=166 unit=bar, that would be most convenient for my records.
value=3.75 unit=bar
